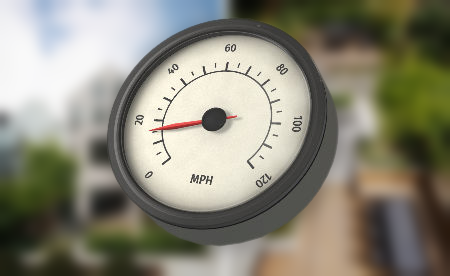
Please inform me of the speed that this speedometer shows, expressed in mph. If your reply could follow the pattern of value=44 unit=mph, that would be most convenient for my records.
value=15 unit=mph
